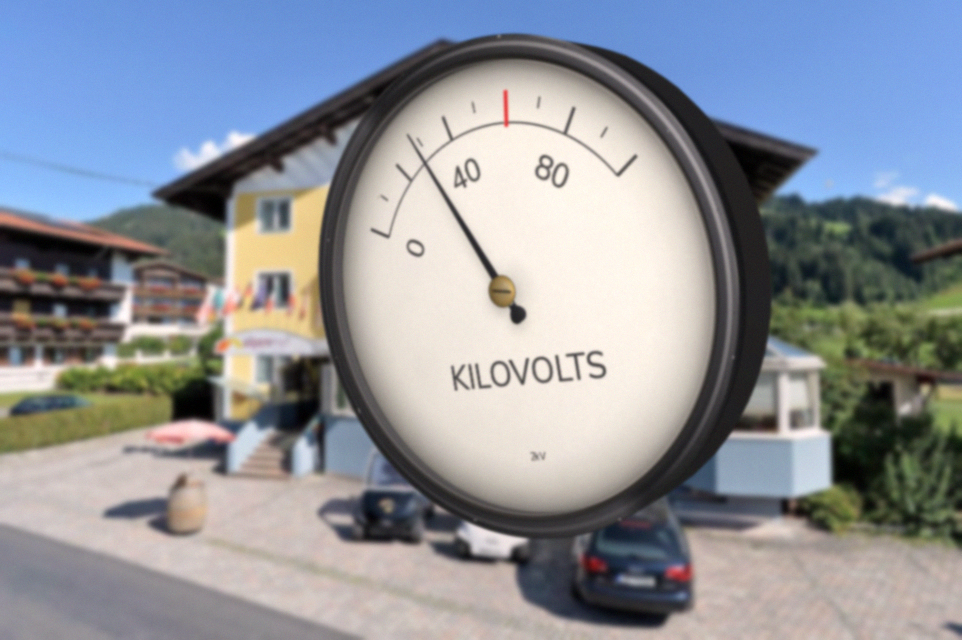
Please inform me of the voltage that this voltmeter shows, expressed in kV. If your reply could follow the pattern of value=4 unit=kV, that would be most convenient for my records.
value=30 unit=kV
